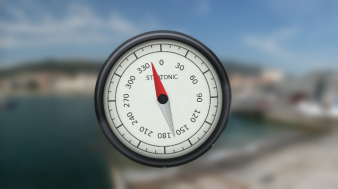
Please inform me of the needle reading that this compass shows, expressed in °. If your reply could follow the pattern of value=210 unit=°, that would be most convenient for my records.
value=345 unit=°
